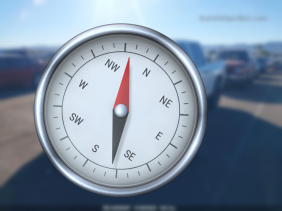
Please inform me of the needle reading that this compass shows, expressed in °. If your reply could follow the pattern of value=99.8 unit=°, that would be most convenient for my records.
value=335 unit=°
